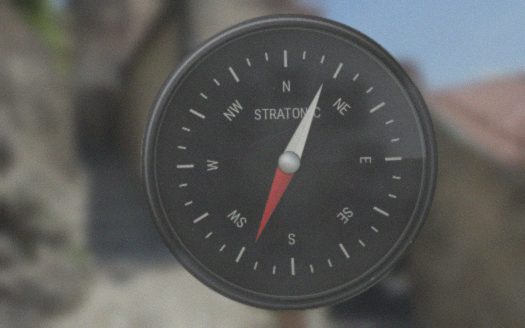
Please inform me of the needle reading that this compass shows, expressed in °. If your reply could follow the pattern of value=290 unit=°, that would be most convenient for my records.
value=205 unit=°
